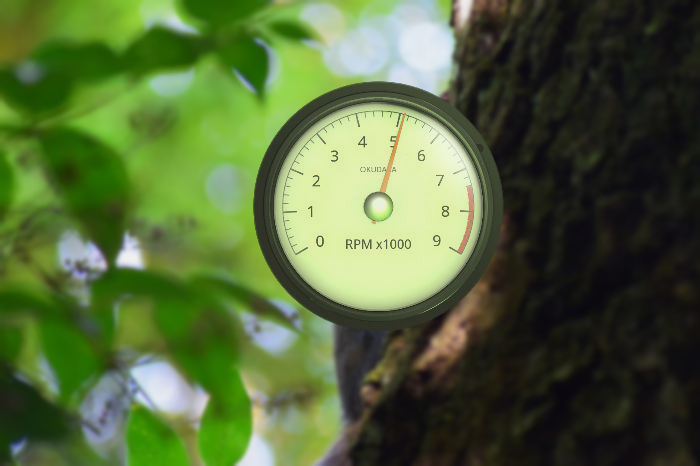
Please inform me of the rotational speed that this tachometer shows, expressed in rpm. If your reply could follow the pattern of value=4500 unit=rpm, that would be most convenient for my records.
value=5100 unit=rpm
